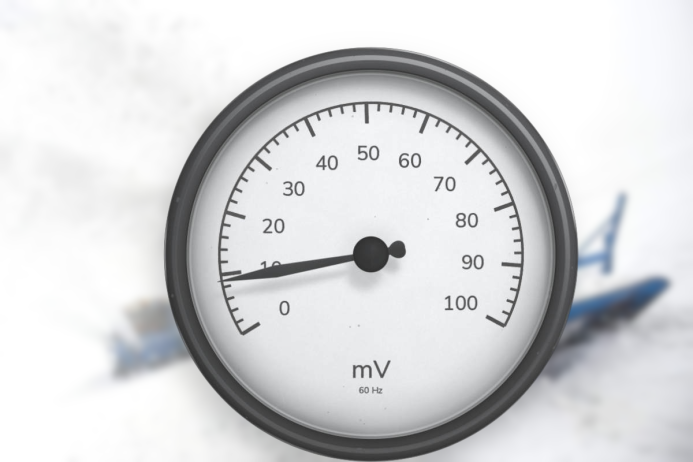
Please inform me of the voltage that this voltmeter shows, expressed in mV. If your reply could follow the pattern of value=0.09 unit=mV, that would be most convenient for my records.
value=9 unit=mV
